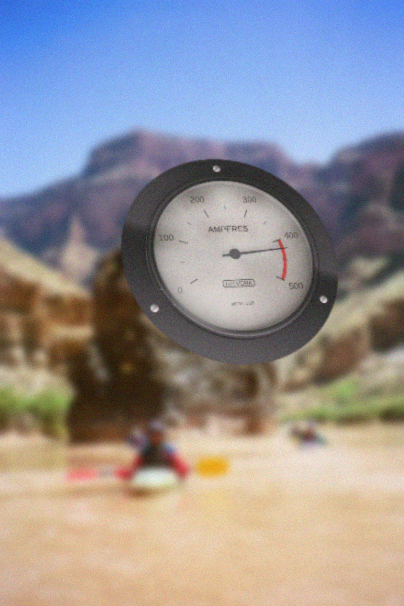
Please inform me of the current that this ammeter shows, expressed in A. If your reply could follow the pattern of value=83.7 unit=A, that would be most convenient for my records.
value=425 unit=A
